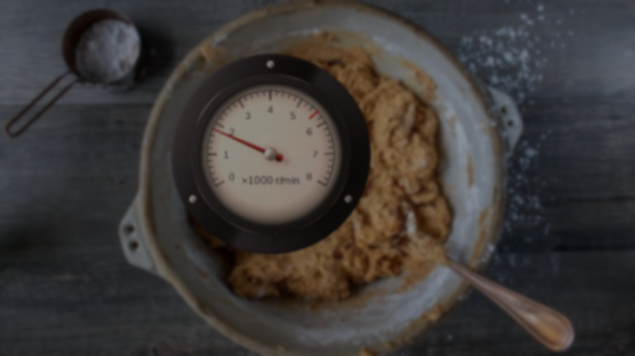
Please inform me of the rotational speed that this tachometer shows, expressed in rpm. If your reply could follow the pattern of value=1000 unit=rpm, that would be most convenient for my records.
value=1800 unit=rpm
